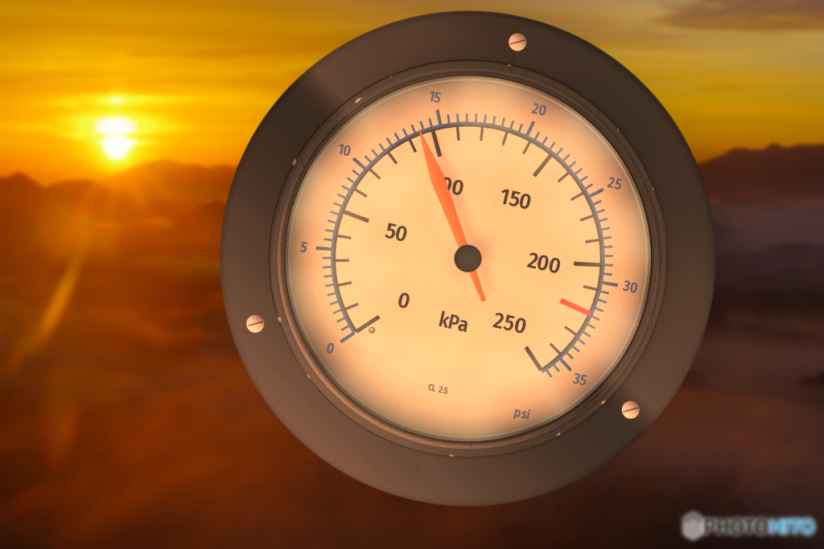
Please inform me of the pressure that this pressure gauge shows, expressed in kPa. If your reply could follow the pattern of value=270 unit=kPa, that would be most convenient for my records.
value=95 unit=kPa
